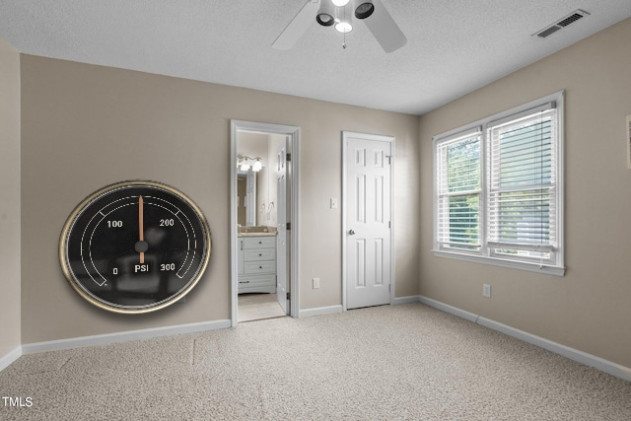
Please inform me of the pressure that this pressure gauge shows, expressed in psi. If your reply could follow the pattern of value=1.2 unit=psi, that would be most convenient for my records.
value=150 unit=psi
